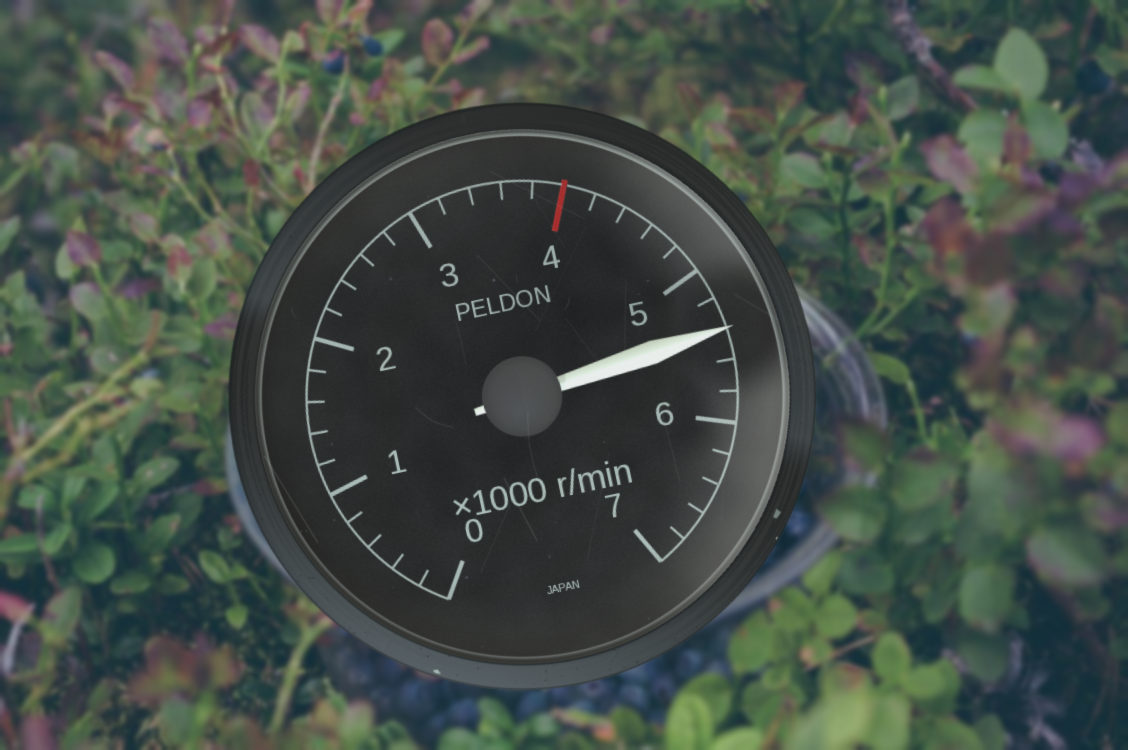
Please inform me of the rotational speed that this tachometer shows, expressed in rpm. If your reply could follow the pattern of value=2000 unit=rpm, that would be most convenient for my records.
value=5400 unit=rpm
